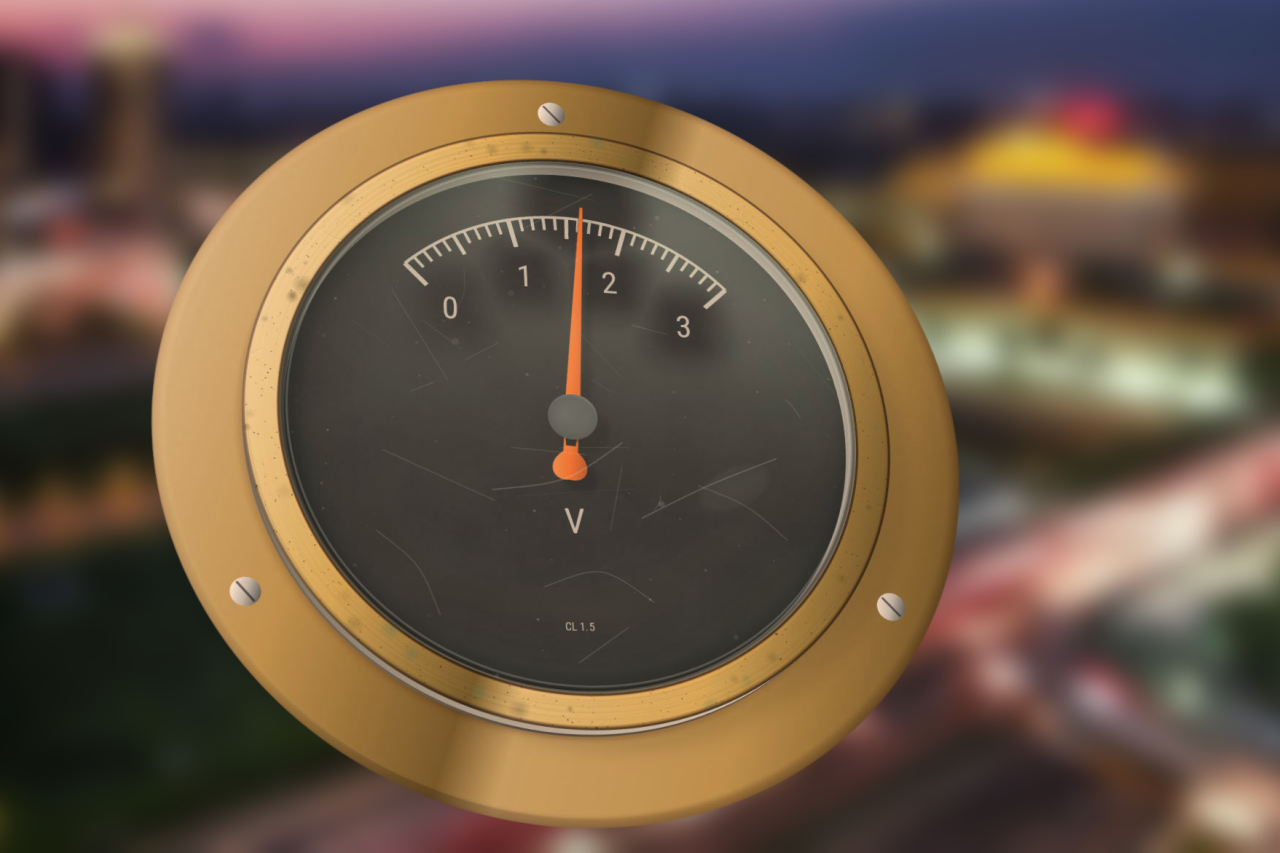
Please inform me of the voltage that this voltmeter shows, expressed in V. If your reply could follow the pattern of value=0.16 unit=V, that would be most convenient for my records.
value=1.6 unit=V
